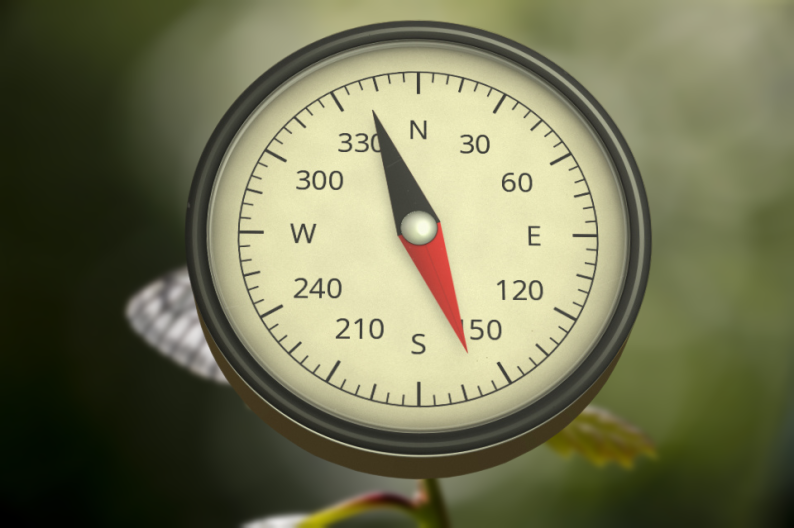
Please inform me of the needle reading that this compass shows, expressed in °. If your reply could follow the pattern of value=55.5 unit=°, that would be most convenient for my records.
value=160 unit=°
